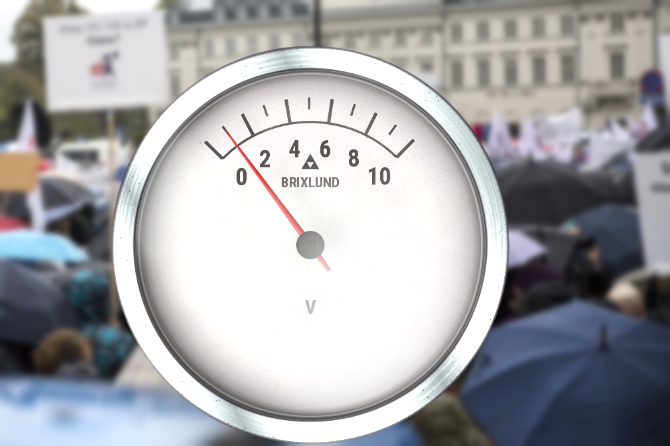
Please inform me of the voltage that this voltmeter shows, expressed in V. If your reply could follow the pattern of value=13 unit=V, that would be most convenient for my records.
value=1 unit=V
